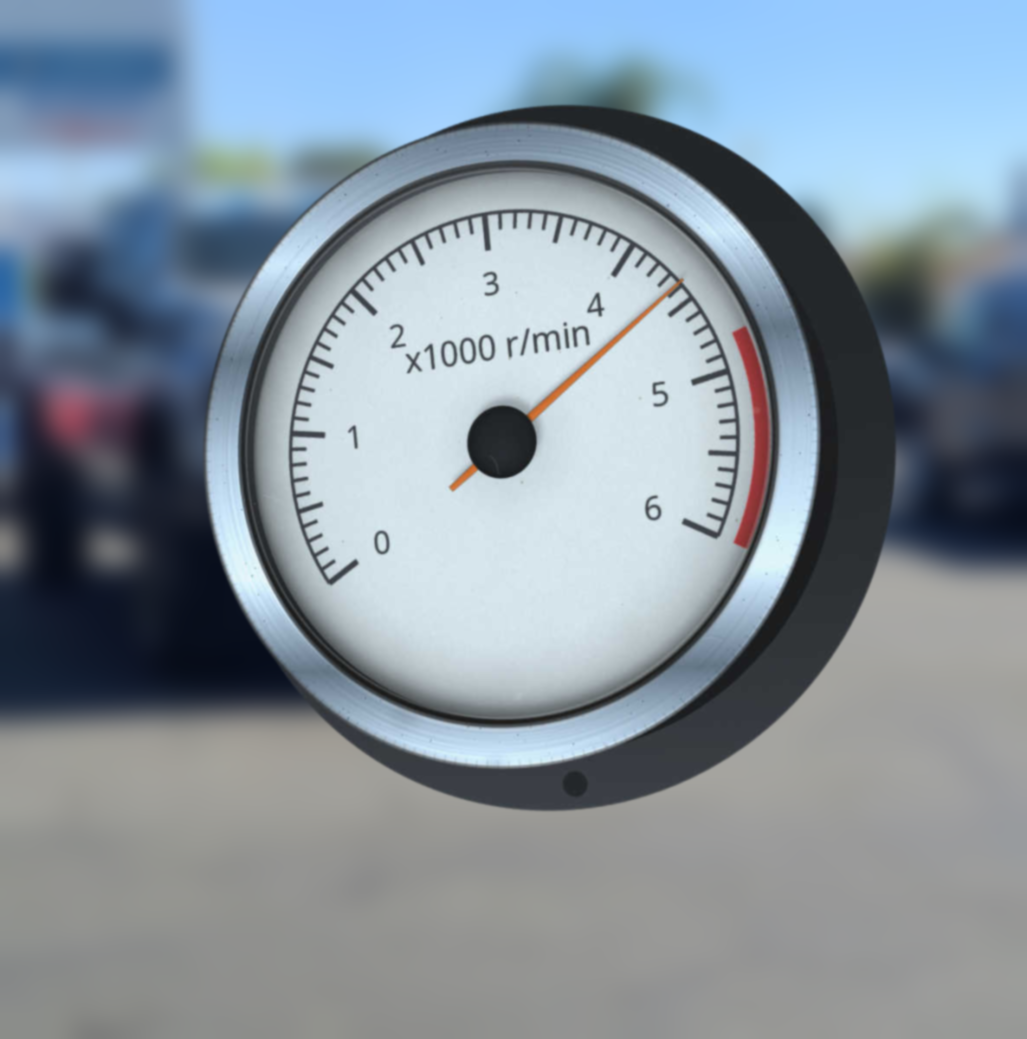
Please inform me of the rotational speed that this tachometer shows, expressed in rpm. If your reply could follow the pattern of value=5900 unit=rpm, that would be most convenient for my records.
value=4400 unit=rpm
